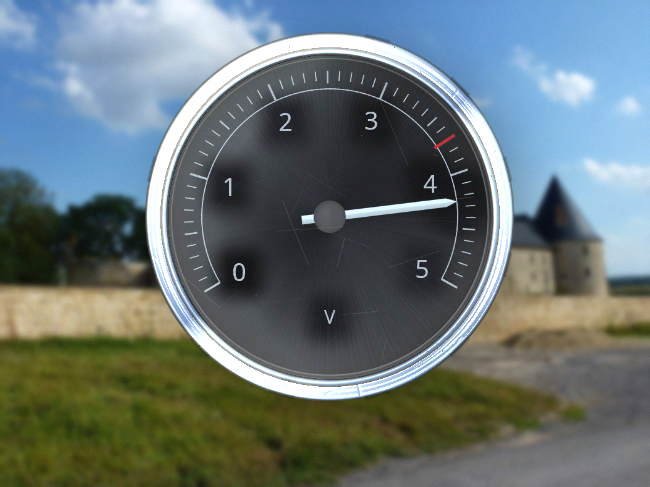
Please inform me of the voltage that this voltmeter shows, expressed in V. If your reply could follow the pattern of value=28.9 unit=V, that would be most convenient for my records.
value=4.25 unit=V
